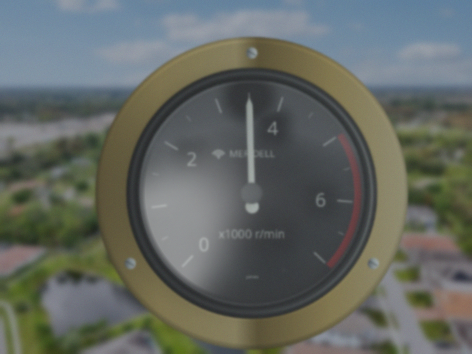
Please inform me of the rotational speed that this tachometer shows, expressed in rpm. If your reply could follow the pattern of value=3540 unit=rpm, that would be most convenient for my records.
value=3500 unit=rpm
